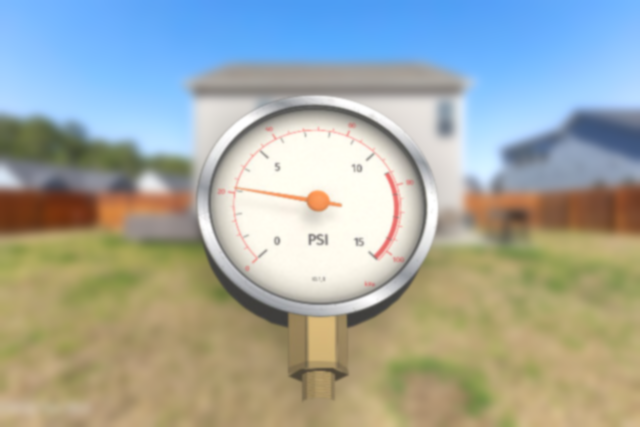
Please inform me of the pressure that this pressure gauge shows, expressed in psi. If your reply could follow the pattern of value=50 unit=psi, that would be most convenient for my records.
value=3 unit=psi
